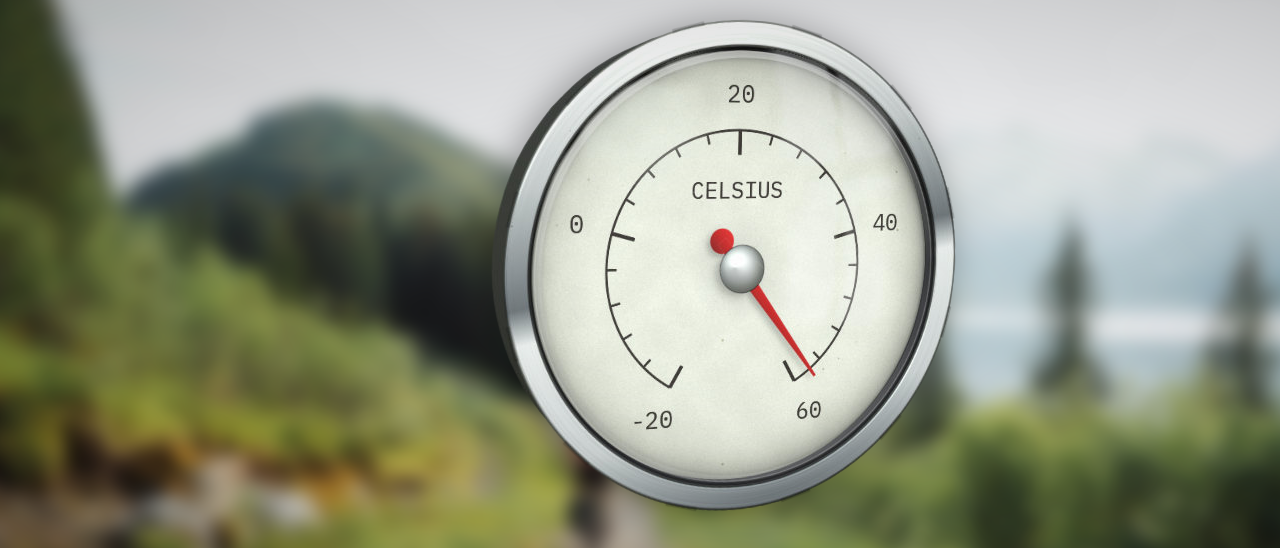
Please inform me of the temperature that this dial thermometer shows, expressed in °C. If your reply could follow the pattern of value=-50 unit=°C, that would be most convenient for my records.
value=58 unit=°C
